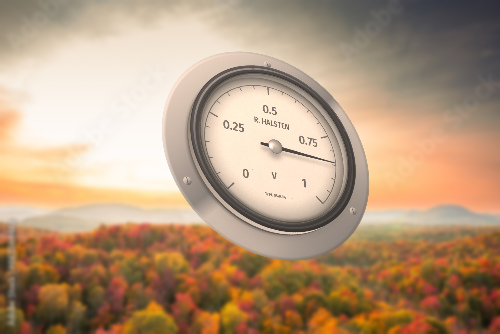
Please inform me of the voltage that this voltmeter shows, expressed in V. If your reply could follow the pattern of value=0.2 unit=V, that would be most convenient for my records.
value=0.85 unit=V
